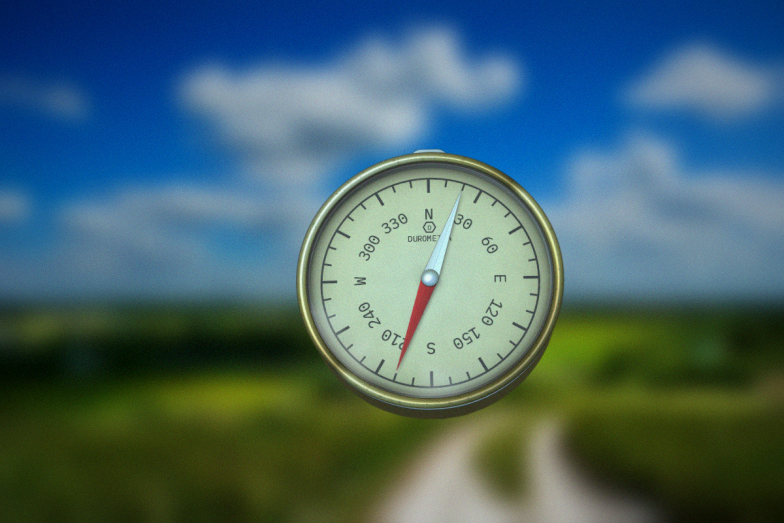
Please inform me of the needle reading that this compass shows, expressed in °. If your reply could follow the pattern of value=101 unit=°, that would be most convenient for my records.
value=200 unit=°
